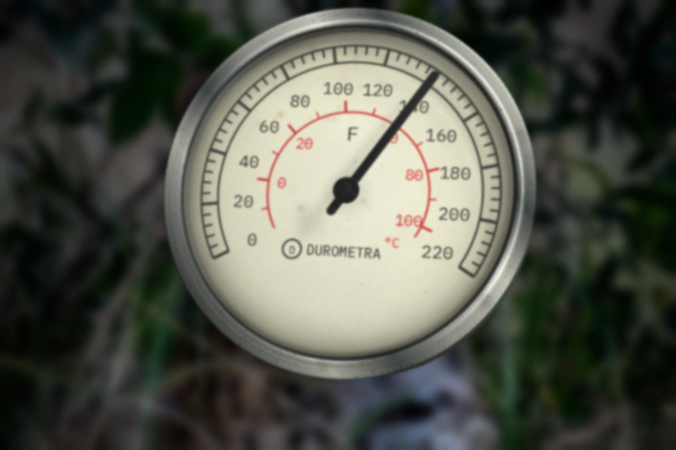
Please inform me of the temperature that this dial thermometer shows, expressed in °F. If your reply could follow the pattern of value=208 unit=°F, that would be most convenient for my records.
value=140 unit=°F
